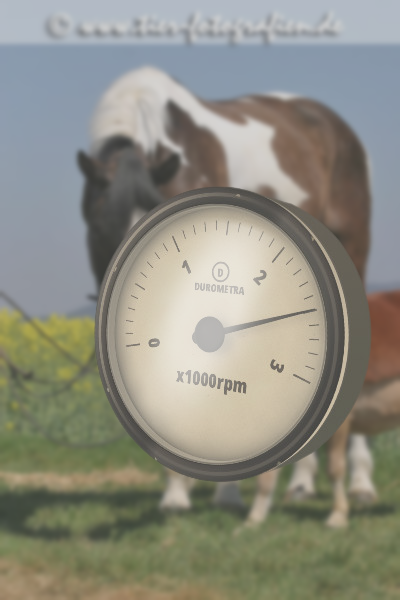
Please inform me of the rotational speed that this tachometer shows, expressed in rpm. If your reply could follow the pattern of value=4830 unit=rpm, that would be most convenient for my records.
value=2500 unit=rpm
